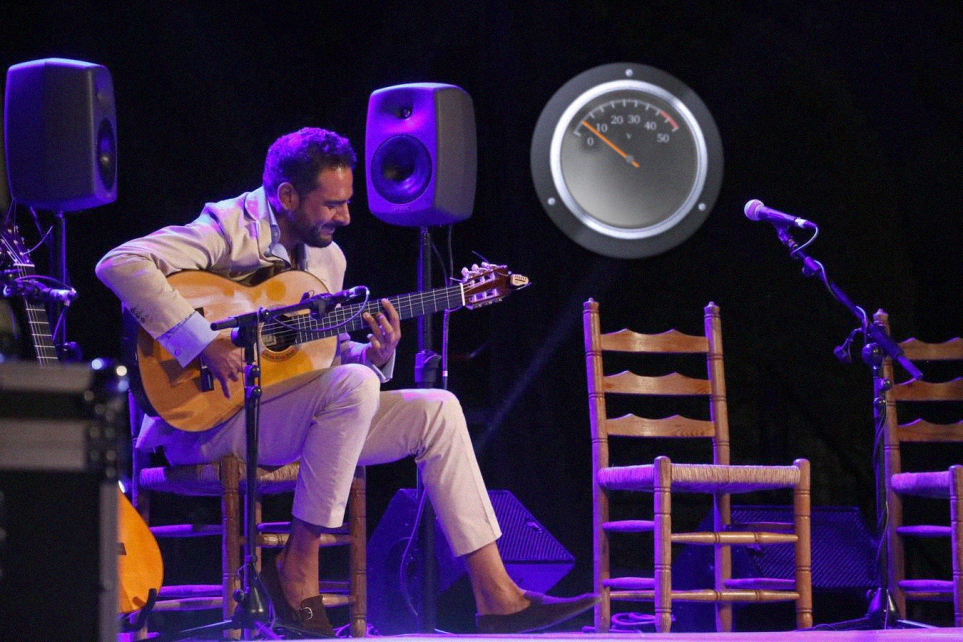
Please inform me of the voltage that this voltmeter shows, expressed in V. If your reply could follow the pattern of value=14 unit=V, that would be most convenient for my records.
value=5 unit=V
